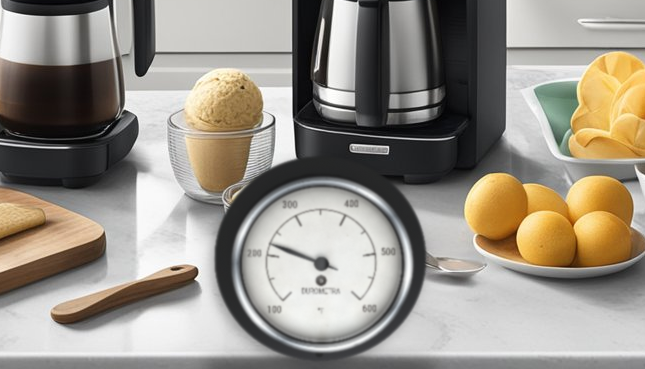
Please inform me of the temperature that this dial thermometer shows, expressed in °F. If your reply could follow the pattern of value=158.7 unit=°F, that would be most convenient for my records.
value=225 unit=°F
